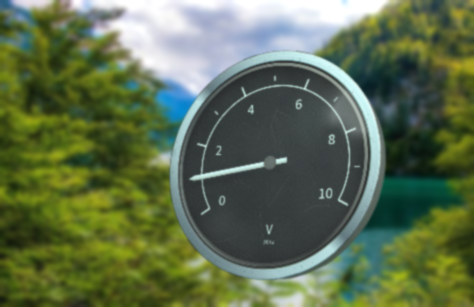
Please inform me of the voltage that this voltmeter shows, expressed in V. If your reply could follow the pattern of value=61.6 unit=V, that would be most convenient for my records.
value=1 unit=V
